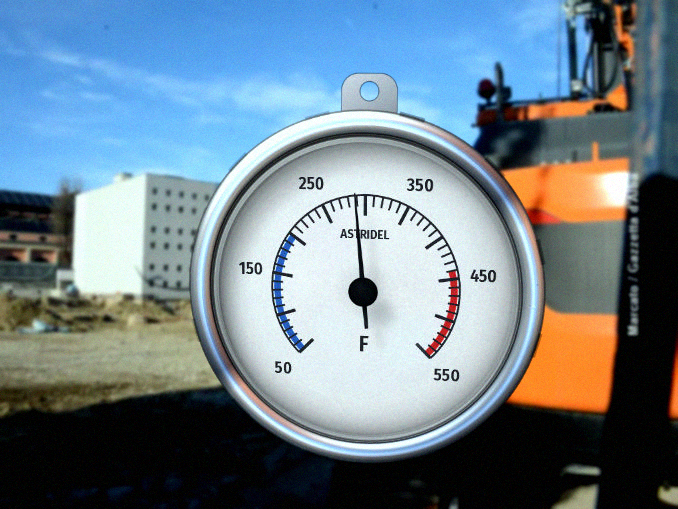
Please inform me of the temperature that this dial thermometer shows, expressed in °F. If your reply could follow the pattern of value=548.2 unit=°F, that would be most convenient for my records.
value=290 unit=°F
